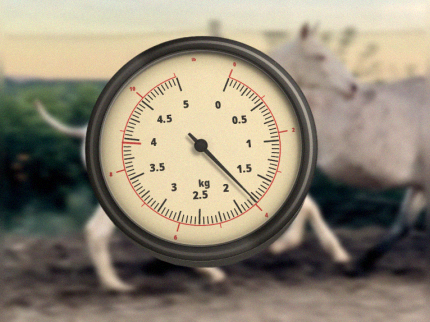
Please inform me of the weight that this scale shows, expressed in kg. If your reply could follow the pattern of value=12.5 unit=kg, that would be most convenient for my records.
value=1.8 unit=kg
